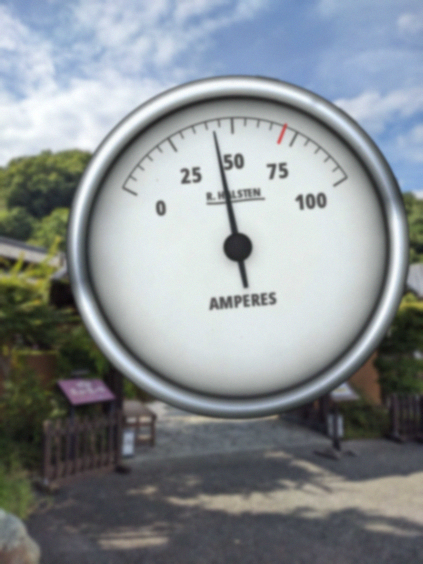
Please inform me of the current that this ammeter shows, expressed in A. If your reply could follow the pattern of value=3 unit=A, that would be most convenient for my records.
value=42.5 unit=A
